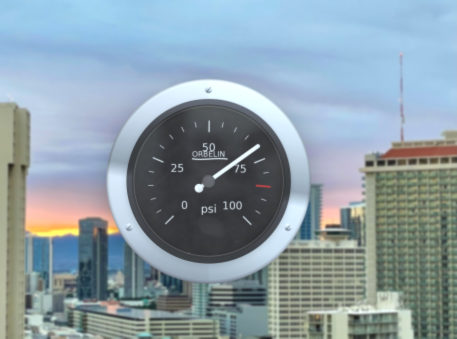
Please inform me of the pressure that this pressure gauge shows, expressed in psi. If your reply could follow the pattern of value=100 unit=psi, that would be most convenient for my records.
value=70 unit=psi
